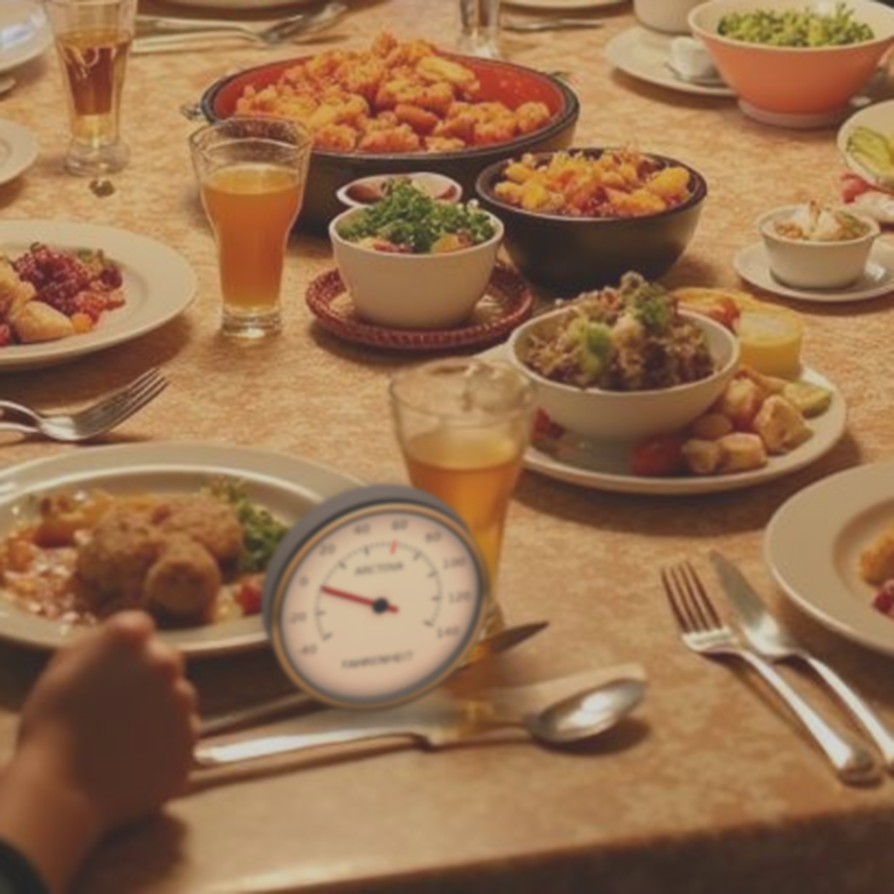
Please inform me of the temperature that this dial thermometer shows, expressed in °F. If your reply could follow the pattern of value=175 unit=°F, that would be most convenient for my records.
value=0 unit=°F
